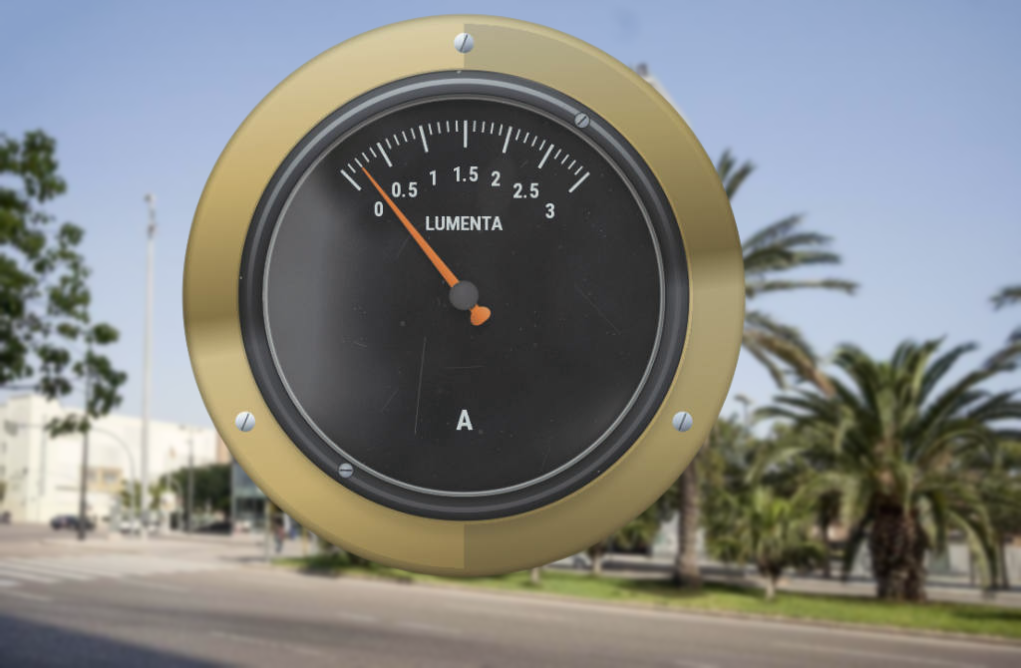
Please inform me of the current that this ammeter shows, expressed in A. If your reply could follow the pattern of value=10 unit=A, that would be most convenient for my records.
value=0.2 unit=A
